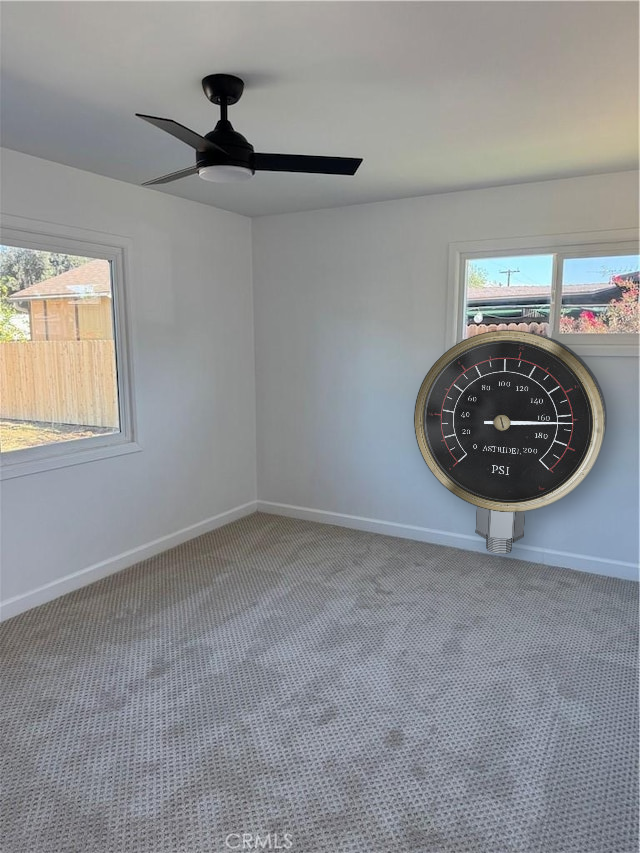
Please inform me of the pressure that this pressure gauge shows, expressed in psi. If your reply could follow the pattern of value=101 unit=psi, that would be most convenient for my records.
value=165 unit=psi
